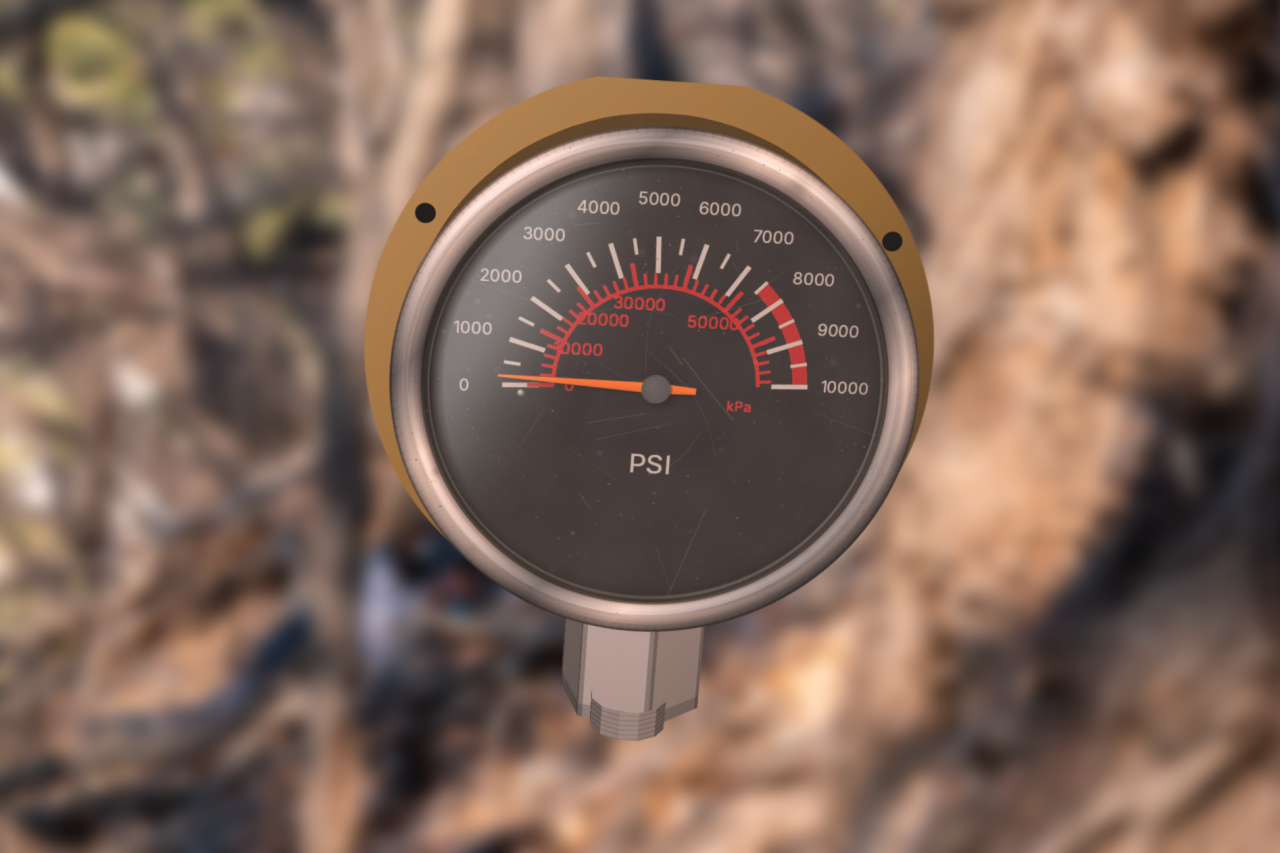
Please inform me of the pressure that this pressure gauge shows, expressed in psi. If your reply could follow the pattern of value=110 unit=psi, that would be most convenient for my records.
value=250 unit=psi
